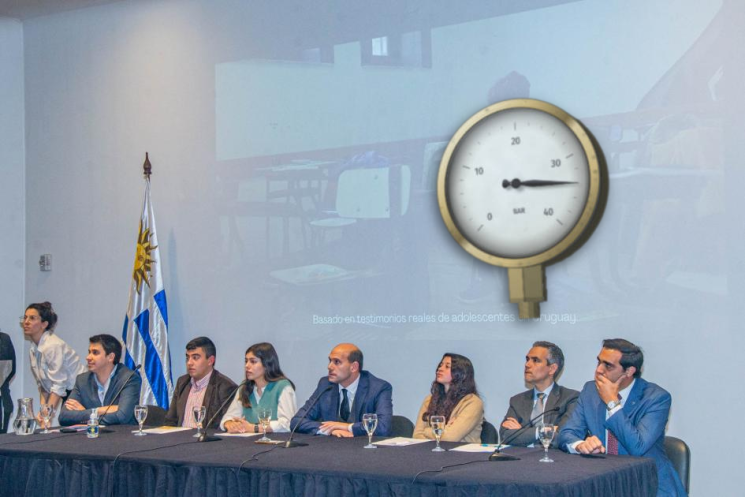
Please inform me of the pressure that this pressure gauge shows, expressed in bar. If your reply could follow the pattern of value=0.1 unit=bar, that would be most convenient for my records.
value=34 unit=bar
